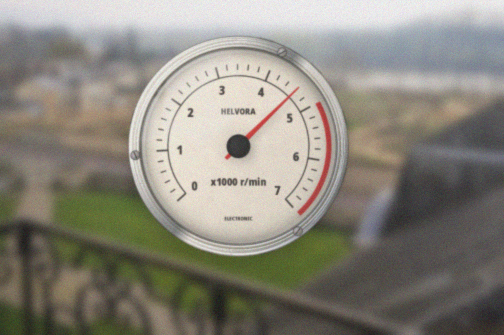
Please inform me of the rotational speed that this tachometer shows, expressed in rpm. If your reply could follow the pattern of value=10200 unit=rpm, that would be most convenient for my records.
value=4600 unit=rpm
